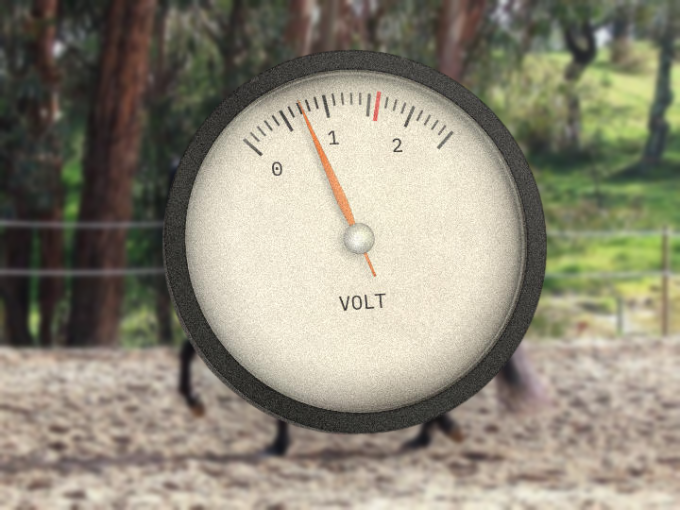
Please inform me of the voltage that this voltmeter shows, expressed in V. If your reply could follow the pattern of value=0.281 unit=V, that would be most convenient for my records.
value=0.7 unit=V
